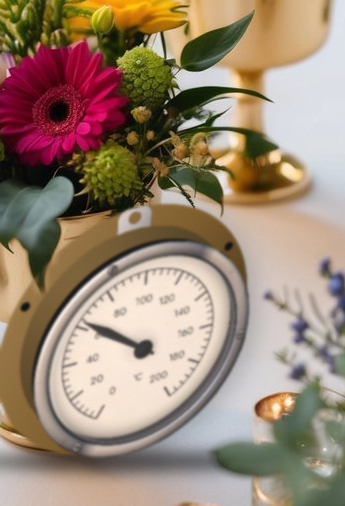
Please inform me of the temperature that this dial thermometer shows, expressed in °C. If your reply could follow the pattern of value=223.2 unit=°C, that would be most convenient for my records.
value=64 unit=°C
